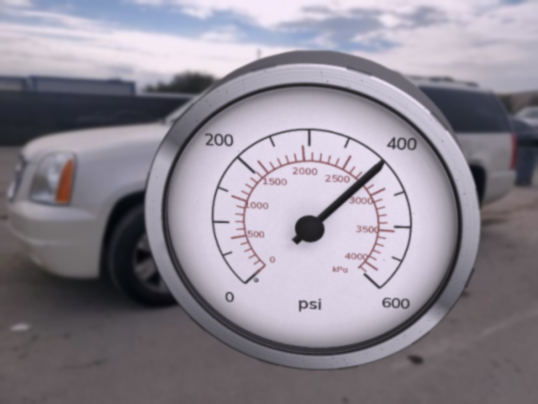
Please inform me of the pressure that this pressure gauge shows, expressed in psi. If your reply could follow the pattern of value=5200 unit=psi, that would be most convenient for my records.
value=400 unit=psi
